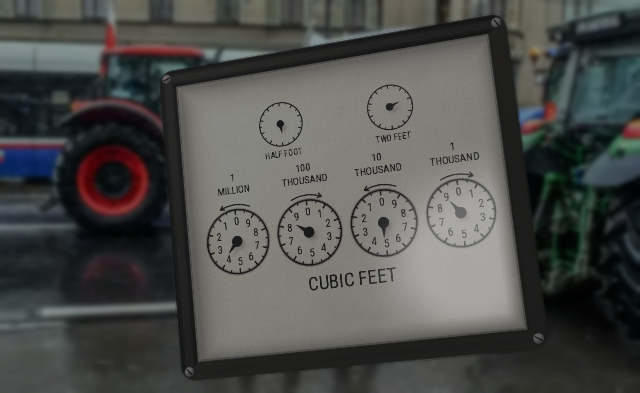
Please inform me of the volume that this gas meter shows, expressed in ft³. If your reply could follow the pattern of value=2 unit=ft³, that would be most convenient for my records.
value=384900 unit=ft³
